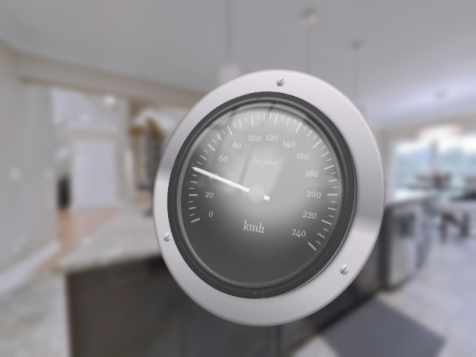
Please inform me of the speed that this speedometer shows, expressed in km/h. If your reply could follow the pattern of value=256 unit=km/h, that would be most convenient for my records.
value=40 unit=km/h
